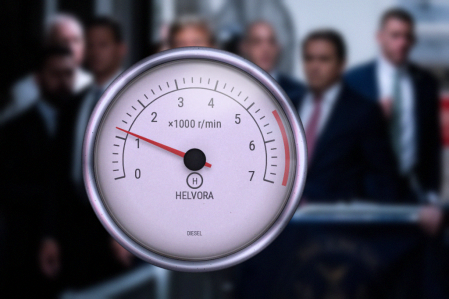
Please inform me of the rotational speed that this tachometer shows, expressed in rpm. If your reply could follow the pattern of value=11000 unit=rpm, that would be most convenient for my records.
value=1200 unit=rpm
